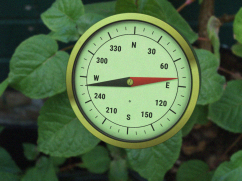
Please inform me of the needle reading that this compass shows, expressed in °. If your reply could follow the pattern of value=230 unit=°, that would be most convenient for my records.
value=80 unit=°
